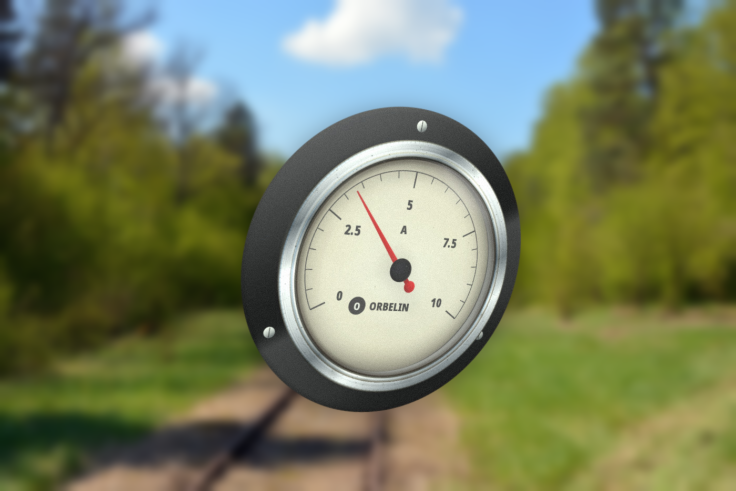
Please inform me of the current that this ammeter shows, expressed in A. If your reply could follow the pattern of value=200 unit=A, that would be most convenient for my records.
value=3.25 unit=A
